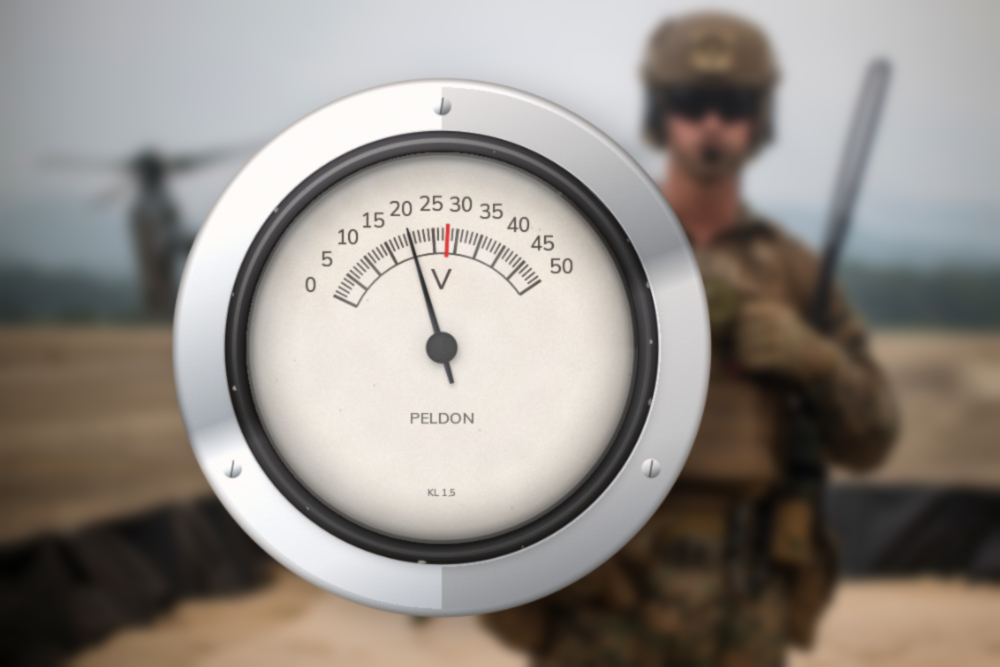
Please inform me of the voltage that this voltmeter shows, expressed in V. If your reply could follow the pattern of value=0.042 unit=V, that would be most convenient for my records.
value=20 unit=V
